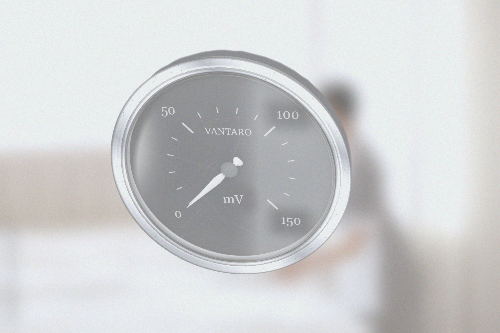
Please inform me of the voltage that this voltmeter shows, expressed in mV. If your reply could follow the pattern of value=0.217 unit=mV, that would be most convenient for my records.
value=0 unit=mV
